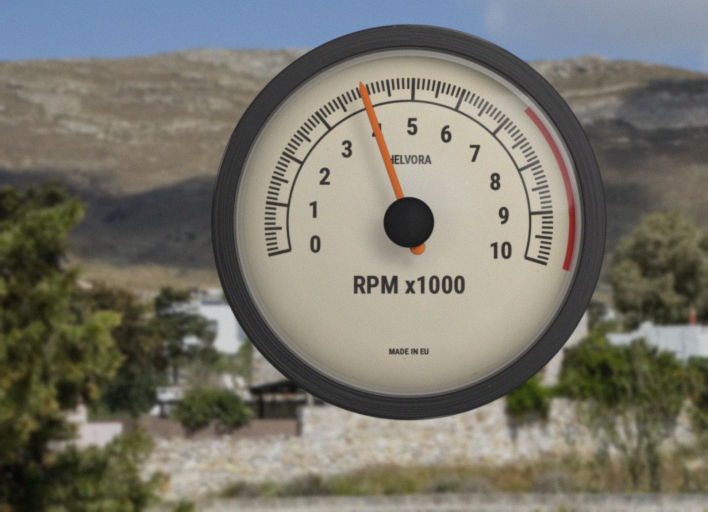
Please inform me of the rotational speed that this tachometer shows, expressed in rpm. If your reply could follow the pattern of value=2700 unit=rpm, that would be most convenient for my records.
value=4000 unit=rpm
